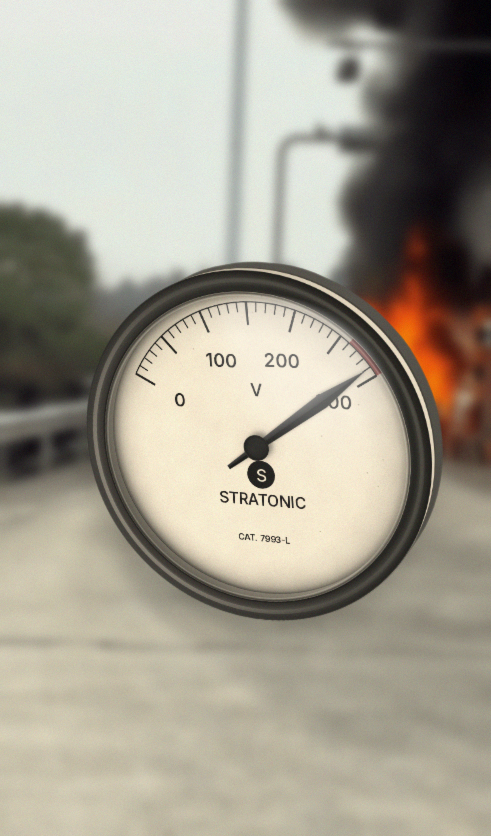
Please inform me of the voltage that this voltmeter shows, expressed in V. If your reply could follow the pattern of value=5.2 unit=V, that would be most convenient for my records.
value=290 unit=V
